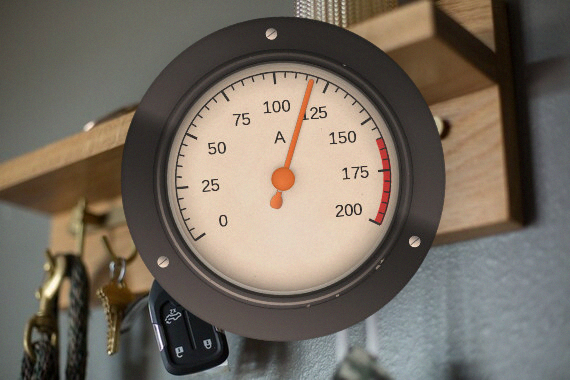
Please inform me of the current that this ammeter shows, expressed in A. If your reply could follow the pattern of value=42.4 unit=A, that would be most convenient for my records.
value=117.5 unit=A
